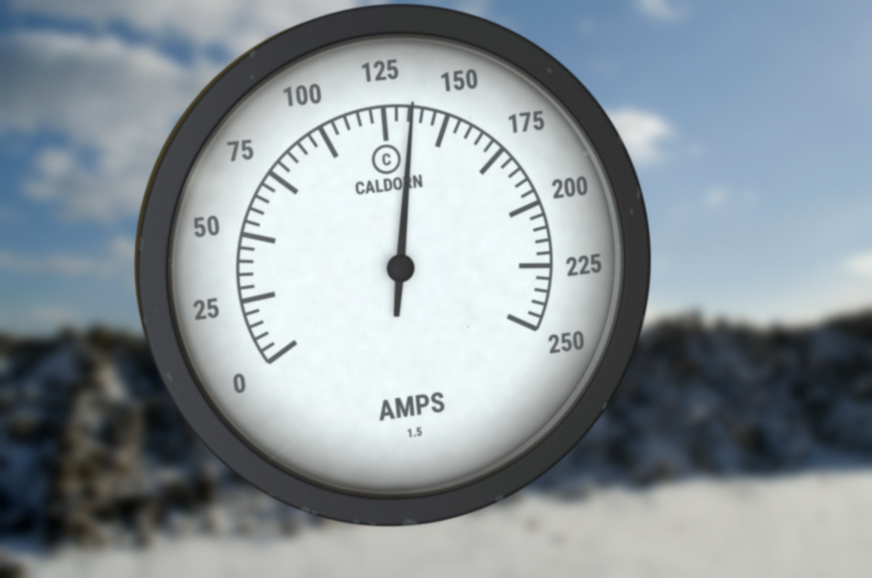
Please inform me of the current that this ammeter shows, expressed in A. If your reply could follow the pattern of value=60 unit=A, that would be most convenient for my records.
value=135 unit=A
